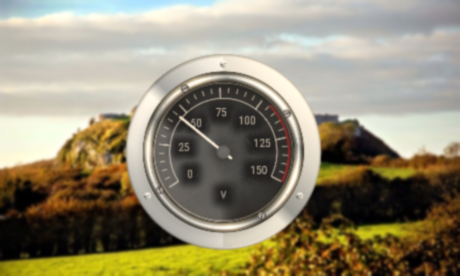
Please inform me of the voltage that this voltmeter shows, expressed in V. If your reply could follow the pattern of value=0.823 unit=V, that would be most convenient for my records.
value=45 unit=V
